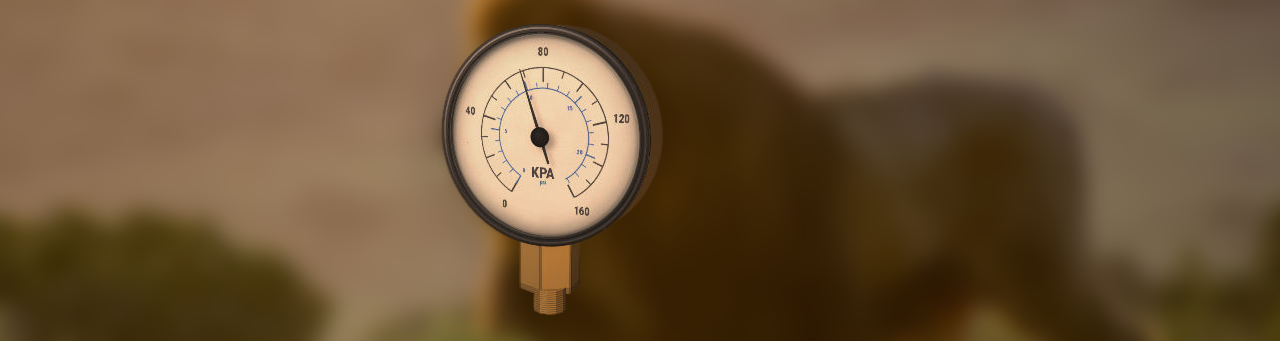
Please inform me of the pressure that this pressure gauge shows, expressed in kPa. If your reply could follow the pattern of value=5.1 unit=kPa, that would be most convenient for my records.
value=70 unit=kPa
